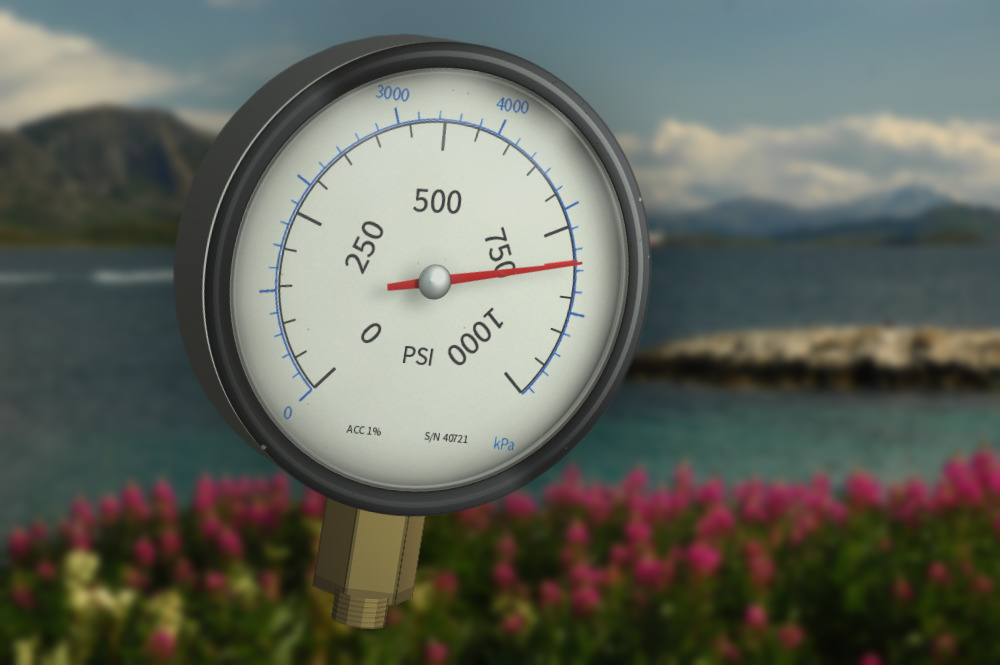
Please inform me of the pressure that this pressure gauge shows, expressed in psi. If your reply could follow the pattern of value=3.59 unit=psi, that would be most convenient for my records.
value=800 unit=psi
